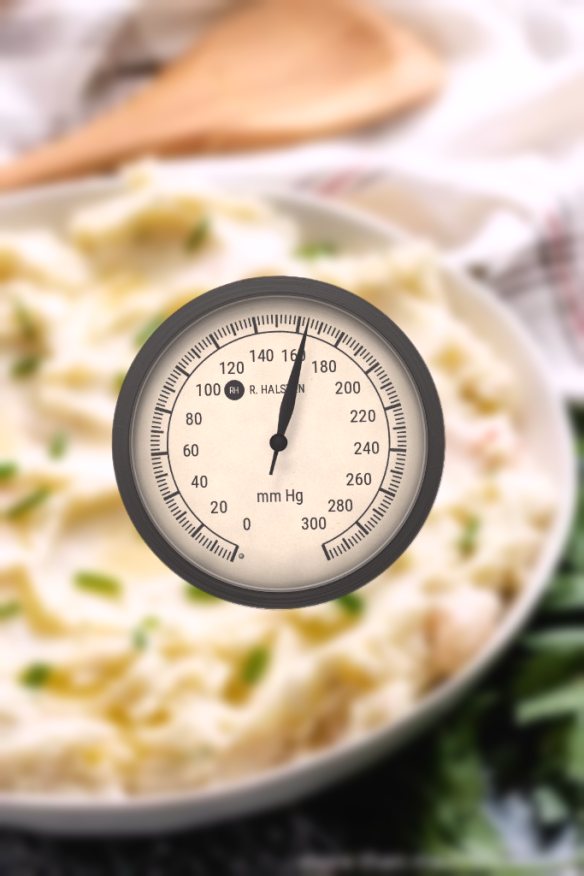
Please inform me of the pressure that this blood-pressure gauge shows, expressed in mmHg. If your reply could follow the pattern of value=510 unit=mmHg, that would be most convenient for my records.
value=164 unit=mmHg
